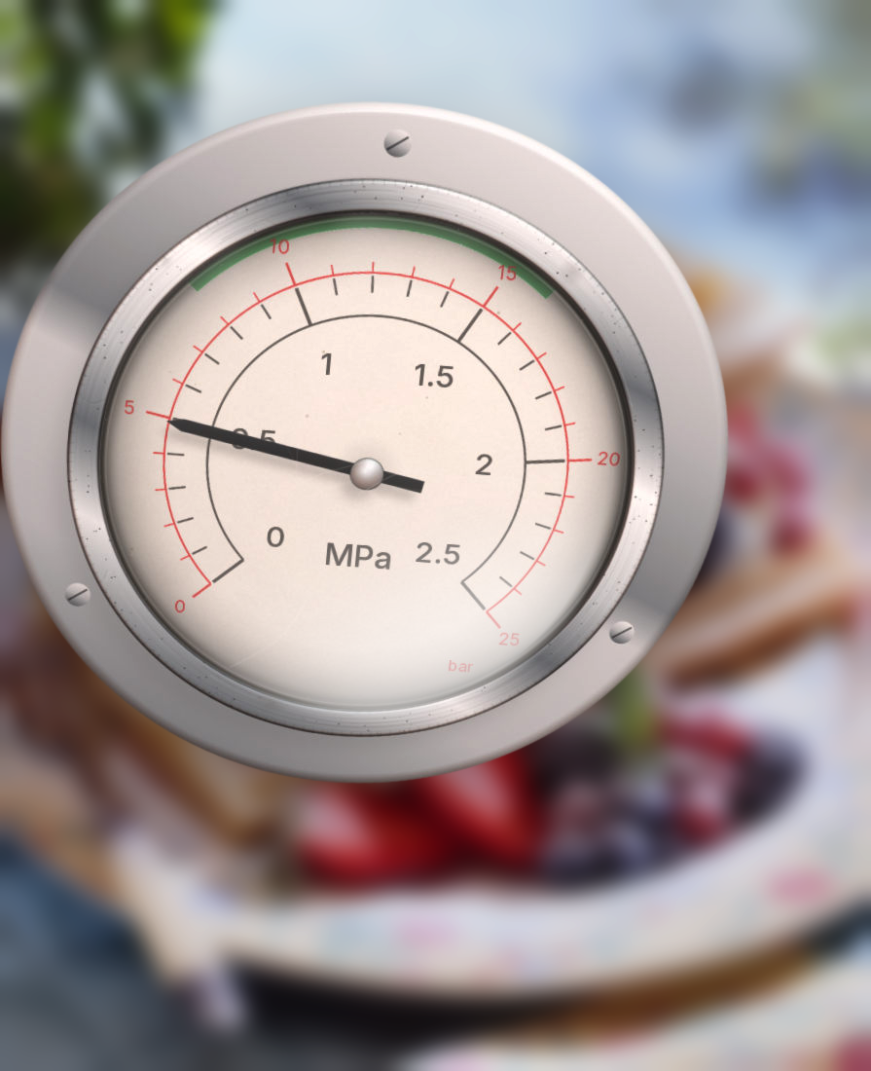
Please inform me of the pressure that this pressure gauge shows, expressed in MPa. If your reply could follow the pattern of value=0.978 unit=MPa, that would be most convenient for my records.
value=0.5 unit=MPa
